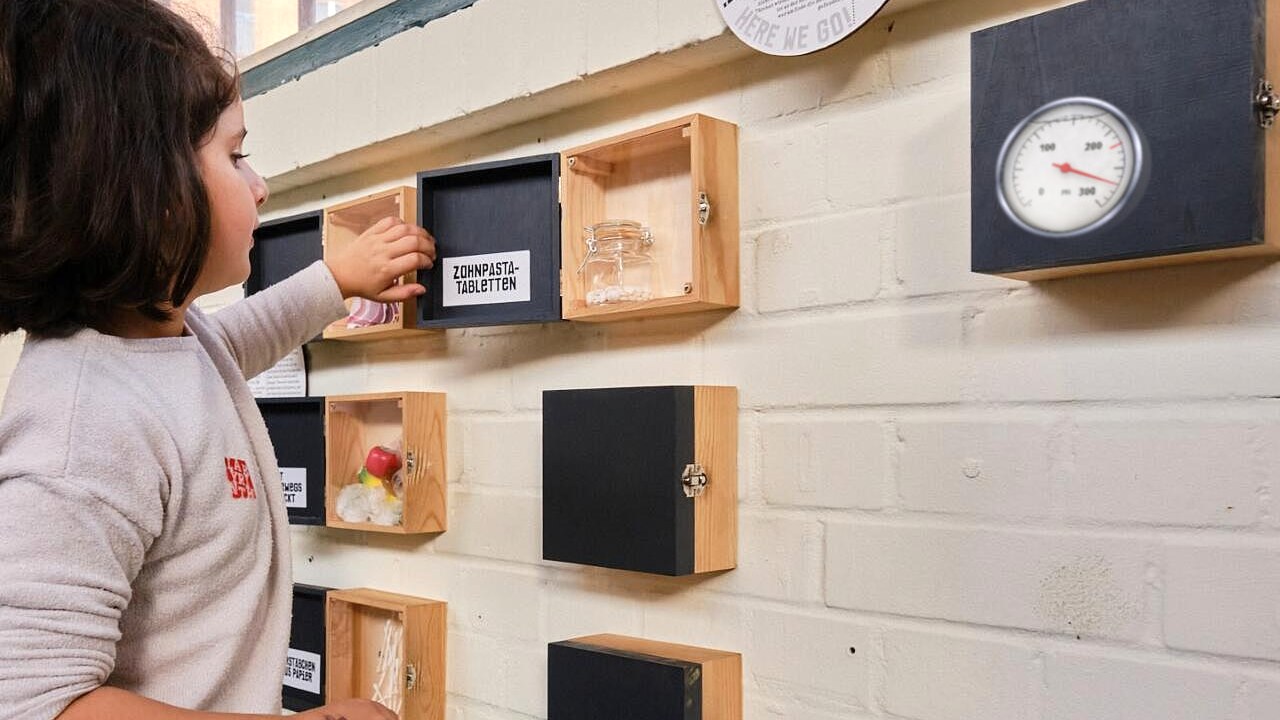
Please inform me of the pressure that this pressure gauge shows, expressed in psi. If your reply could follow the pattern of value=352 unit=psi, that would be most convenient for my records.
value=270 unit=psi
